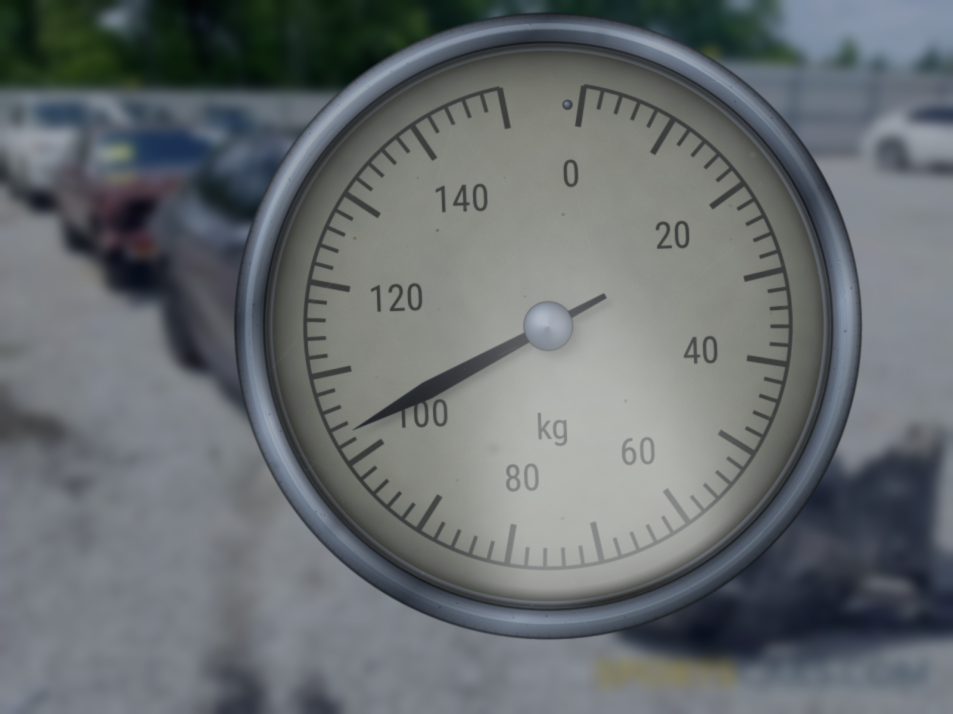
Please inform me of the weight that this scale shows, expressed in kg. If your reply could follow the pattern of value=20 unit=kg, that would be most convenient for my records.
value=103 unit=kg
